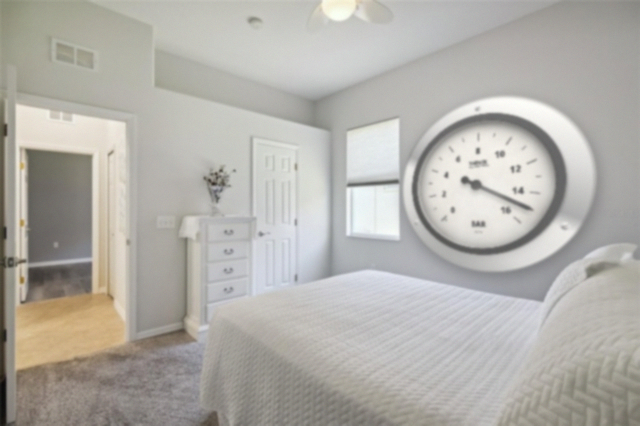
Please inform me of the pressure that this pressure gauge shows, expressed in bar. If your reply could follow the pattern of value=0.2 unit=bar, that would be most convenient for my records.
value=15 unit=bar
